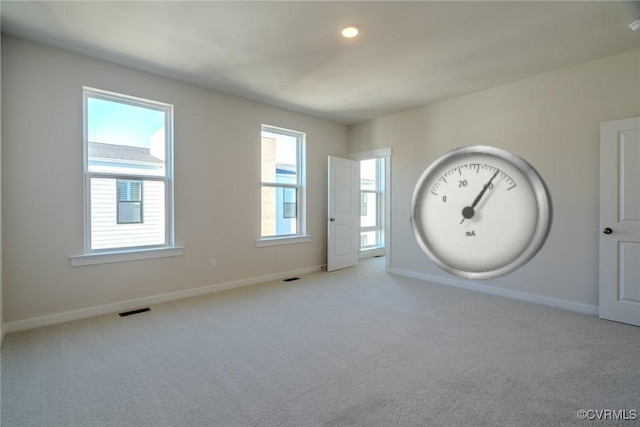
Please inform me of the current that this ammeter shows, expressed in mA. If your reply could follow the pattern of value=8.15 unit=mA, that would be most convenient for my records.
value=40 unit=mA
